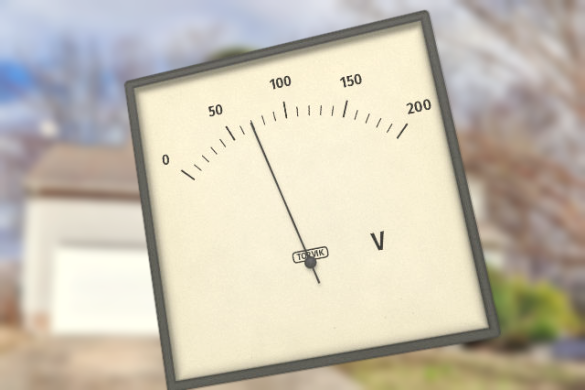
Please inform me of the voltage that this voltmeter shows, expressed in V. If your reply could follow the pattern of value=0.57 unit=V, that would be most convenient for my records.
value=70 unit=V
